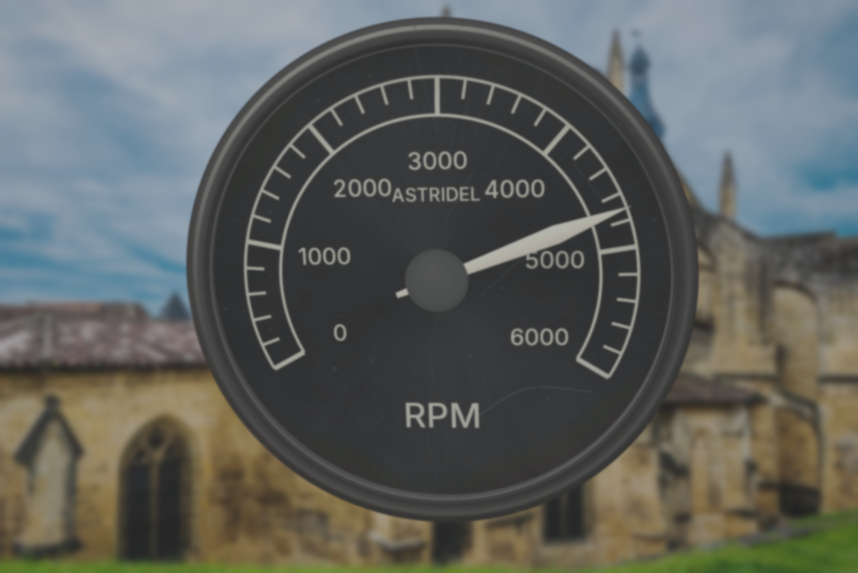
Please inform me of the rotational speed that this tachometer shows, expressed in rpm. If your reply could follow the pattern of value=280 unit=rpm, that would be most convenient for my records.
value=4700 unit=rpm
